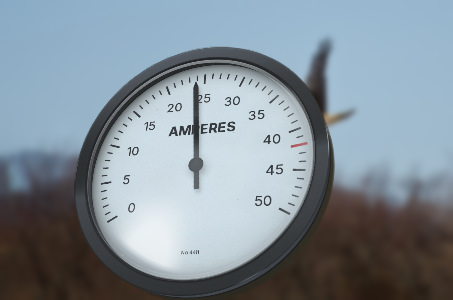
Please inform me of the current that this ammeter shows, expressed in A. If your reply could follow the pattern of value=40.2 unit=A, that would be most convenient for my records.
value=24 unit=A
